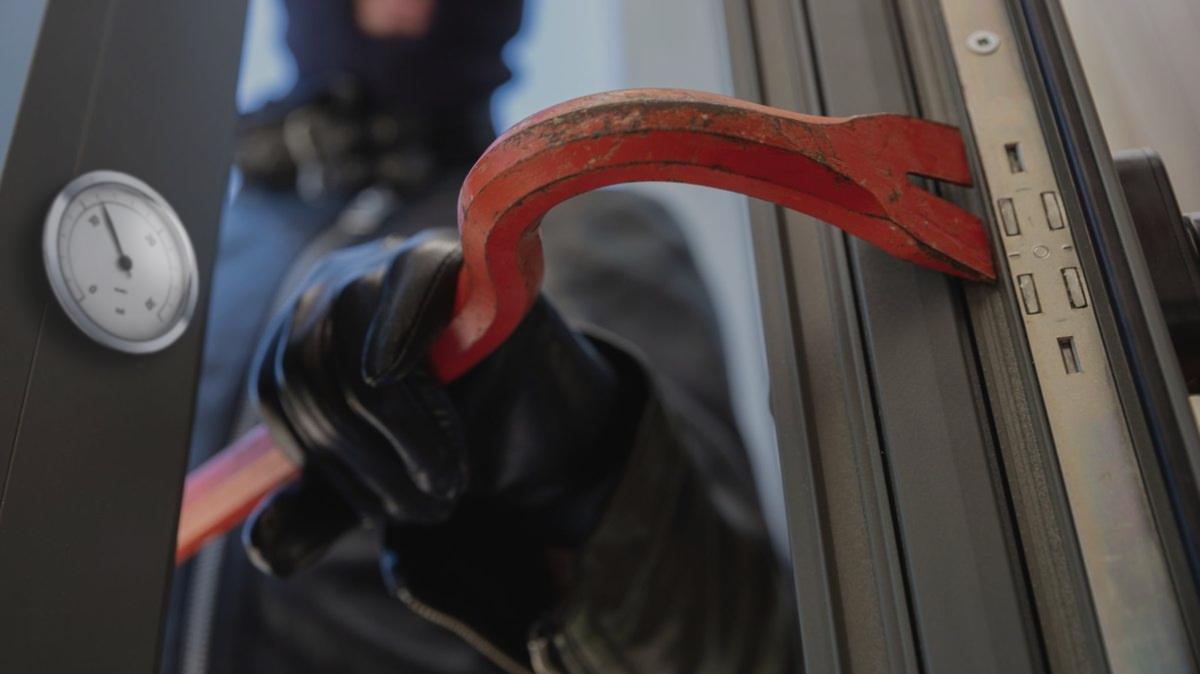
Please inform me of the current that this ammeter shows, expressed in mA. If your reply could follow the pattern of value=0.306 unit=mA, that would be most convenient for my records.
value=12 unit=mA
